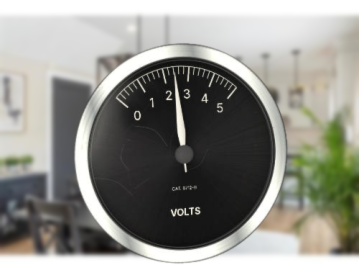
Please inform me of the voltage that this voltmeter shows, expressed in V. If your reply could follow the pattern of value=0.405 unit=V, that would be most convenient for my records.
value=2.4 unit=V
